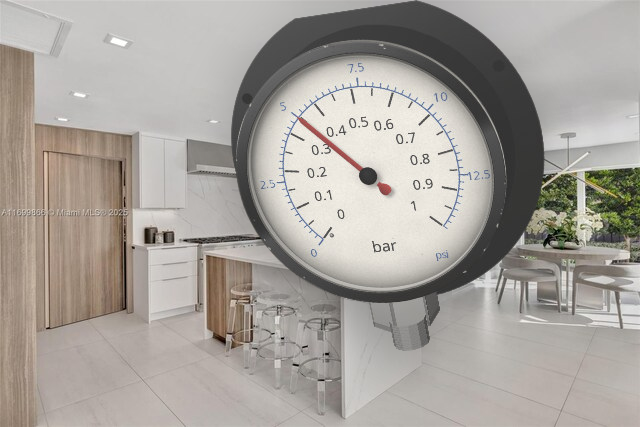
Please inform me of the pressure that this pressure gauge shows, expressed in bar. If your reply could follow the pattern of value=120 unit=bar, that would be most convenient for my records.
value=0.35 unit=bar
